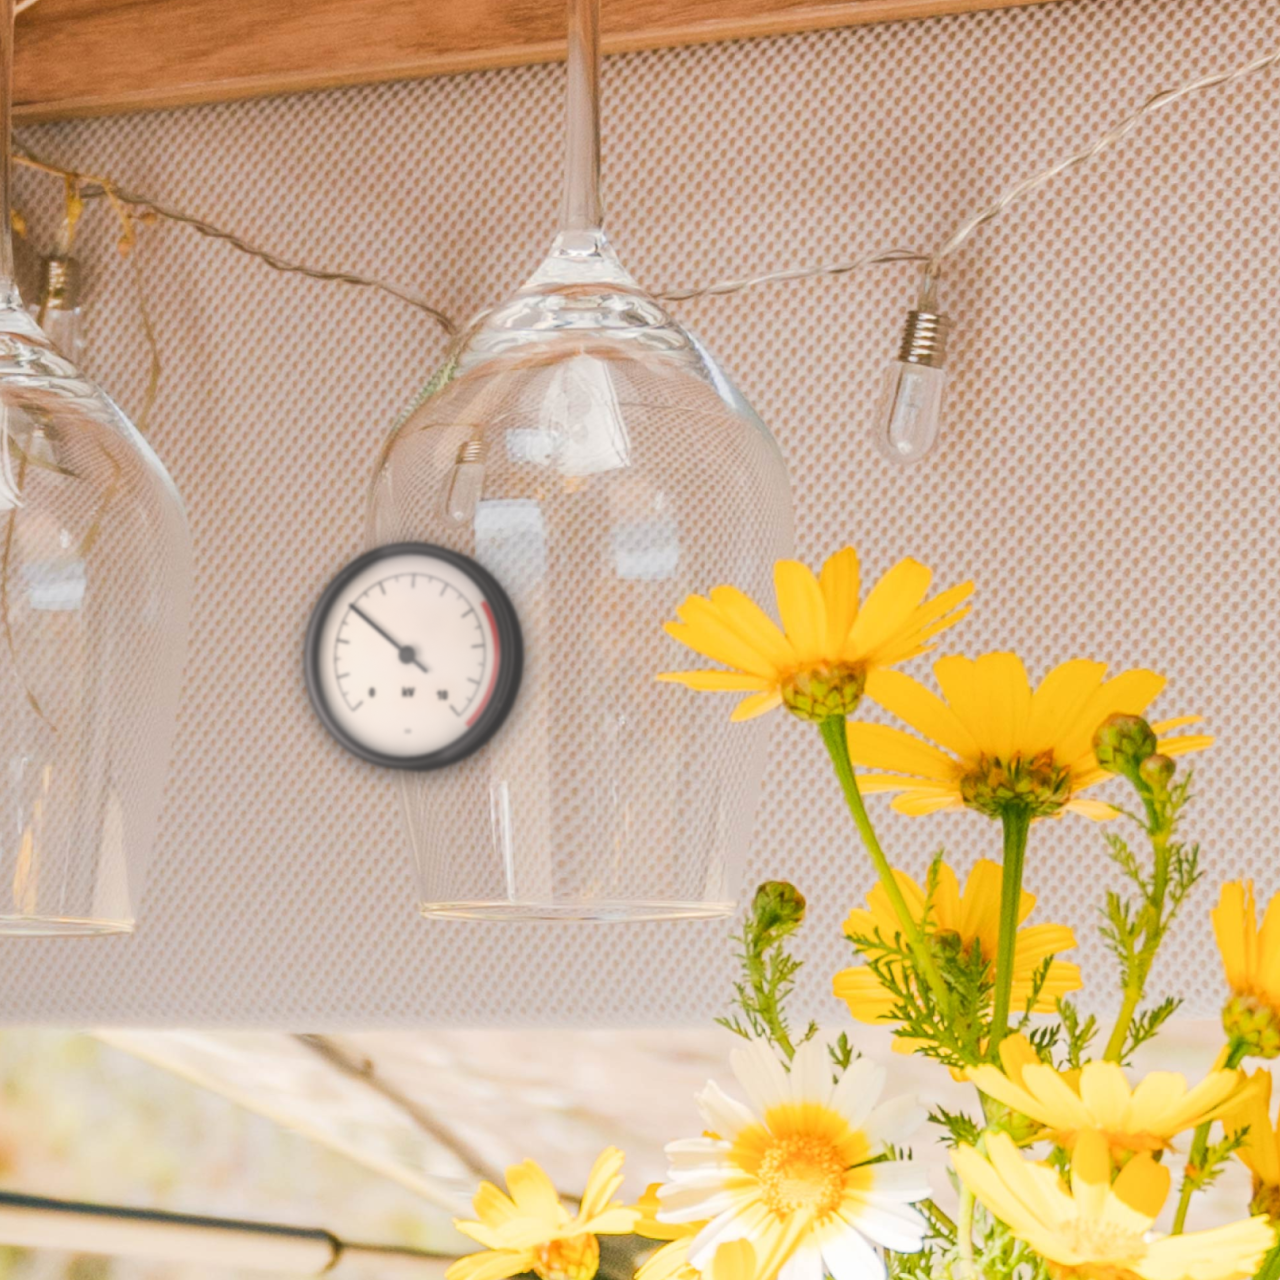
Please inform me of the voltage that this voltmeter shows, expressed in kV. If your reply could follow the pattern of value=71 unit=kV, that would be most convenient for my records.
value=3 unit=kV
